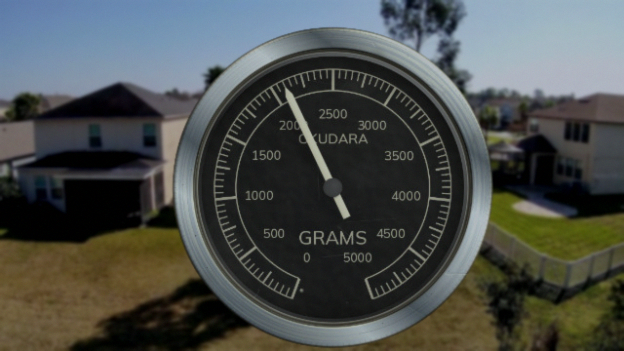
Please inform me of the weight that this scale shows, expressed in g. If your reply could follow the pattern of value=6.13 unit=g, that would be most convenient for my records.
value=2100 unit=g
